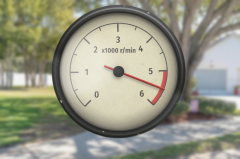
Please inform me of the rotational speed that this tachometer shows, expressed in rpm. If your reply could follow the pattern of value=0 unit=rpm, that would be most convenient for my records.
value=5500 unit=rpm
